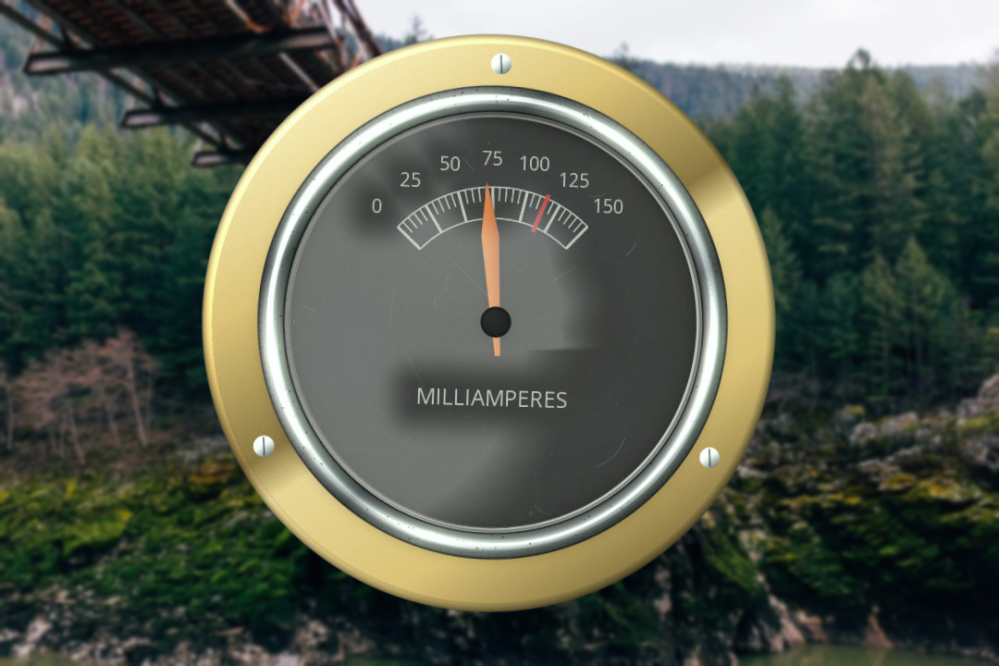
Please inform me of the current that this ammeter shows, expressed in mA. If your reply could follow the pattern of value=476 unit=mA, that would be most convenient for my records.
value=70 unit=mA
